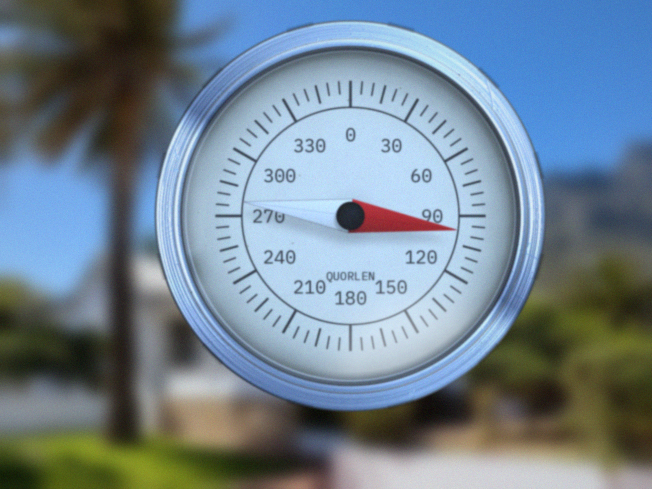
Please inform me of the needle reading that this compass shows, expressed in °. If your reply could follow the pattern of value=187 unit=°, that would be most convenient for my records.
value=97.5 unit=°
